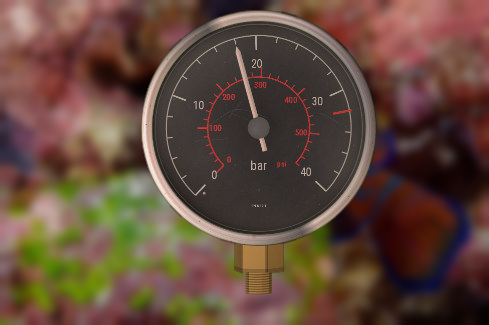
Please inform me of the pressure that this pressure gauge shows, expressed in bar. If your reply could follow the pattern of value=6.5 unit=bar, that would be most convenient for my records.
value=18 unit=bar
